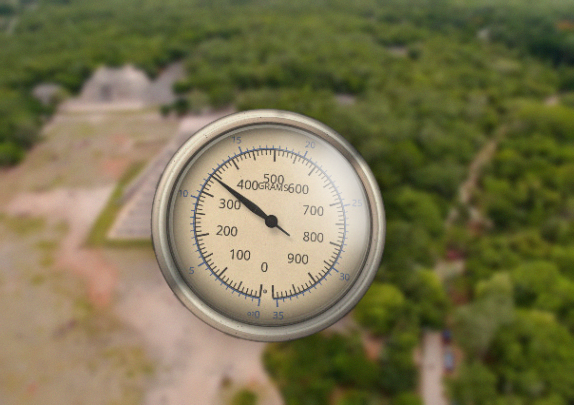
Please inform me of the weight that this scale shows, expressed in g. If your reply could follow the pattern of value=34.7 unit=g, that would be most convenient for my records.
value=340 unit=g
